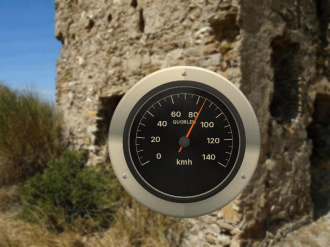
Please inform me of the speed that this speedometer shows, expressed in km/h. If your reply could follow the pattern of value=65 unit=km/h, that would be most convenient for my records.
value=85 unit=km/h
